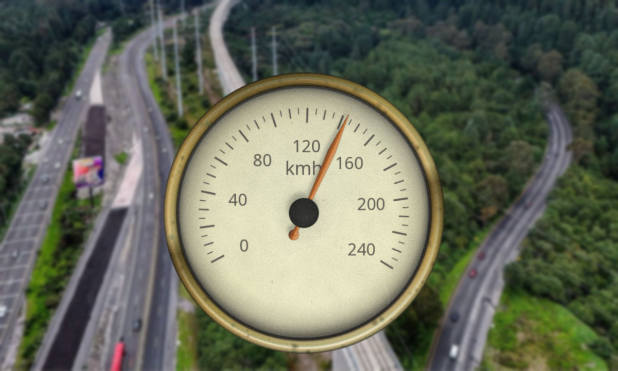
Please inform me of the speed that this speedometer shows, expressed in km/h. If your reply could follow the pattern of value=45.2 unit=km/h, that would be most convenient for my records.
value=142.5 unit=km/h
